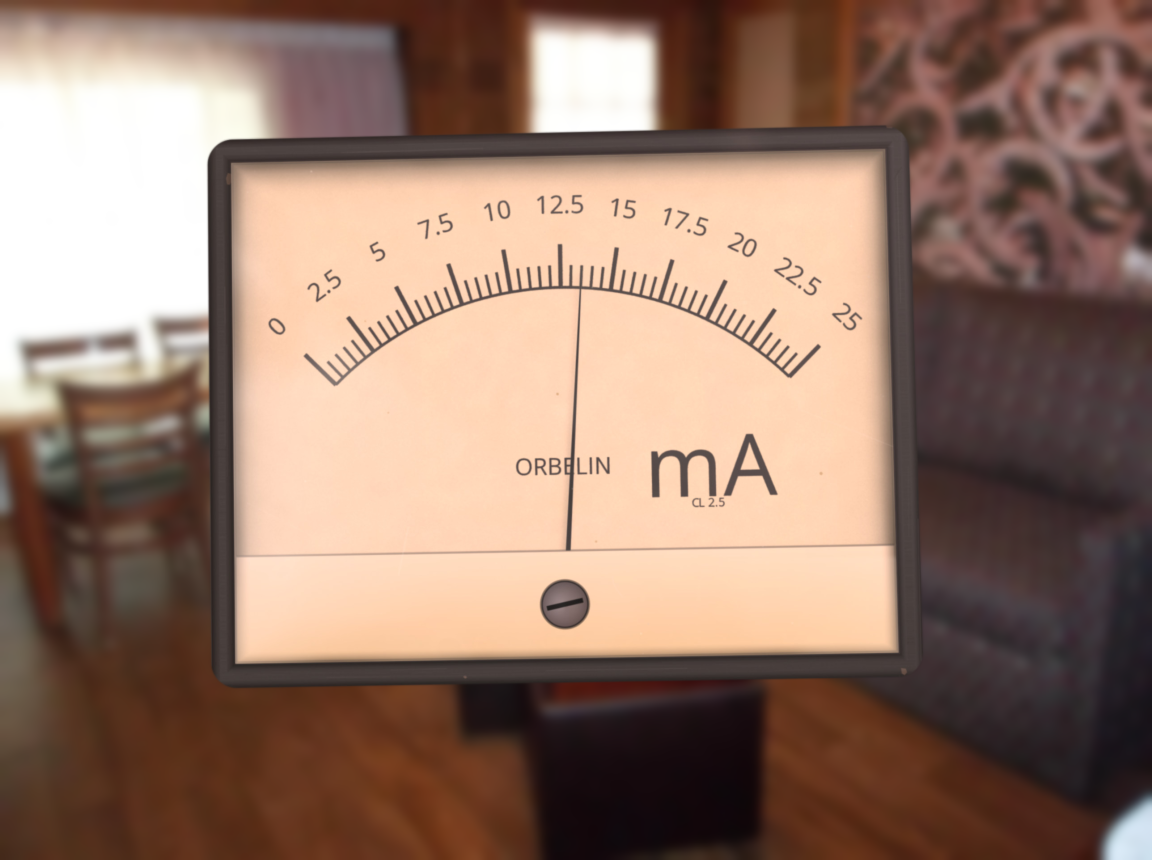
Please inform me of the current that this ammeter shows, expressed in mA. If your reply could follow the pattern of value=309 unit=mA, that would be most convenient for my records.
value=13.5 unit=mA
